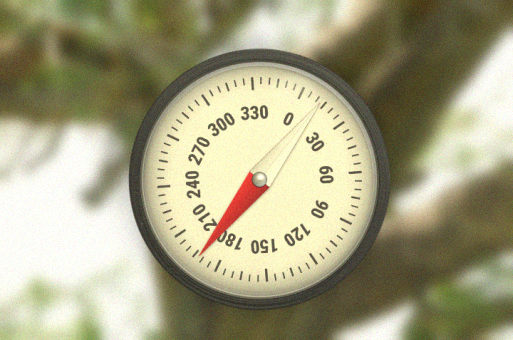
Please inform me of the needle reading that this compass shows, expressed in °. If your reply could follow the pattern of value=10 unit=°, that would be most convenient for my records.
value=192.5 unit=°
